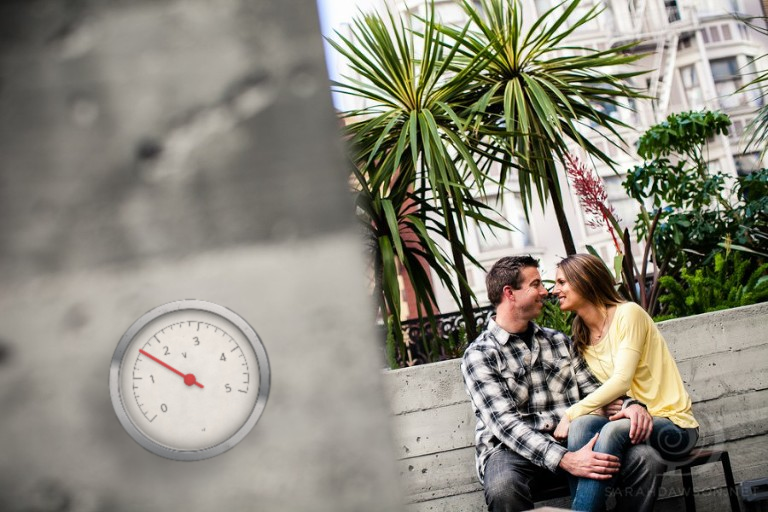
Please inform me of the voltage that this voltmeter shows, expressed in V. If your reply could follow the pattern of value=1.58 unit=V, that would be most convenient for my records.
value=1.6 unit=V
